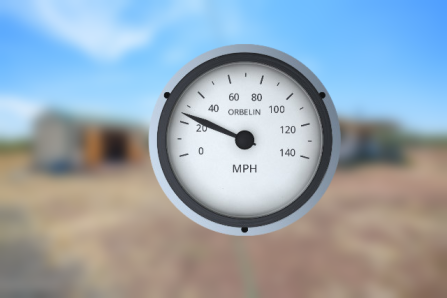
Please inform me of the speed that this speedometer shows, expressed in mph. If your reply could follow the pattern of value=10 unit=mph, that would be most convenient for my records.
value=25 unit=mph
